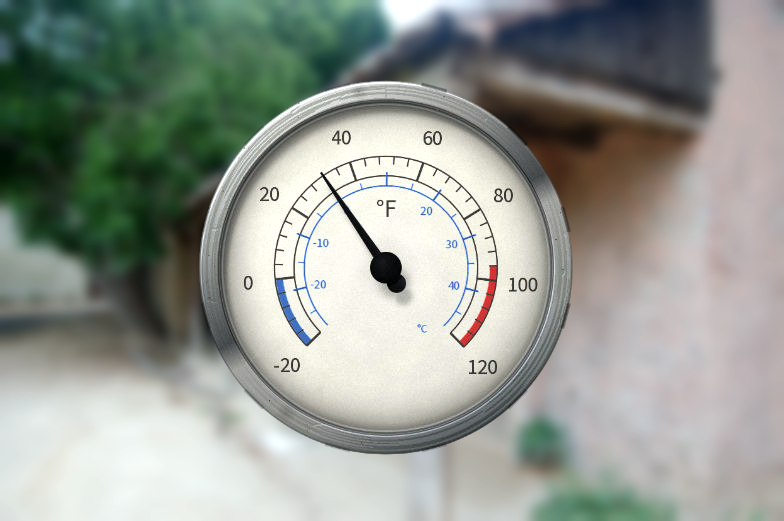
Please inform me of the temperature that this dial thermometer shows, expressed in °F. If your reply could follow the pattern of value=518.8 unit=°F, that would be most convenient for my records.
value=32 unit=°F
